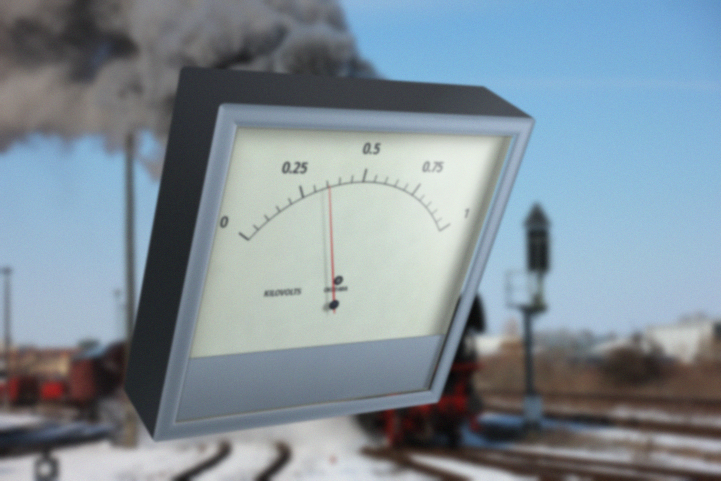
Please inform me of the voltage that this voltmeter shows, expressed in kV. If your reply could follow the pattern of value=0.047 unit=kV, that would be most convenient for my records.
value=0.35 unit=kV
